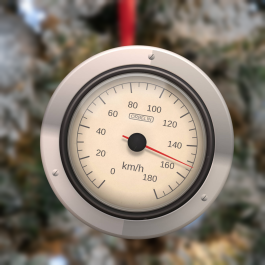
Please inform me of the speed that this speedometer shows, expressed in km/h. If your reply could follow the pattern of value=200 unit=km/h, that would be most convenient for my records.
value=152.5 unit=km/h
